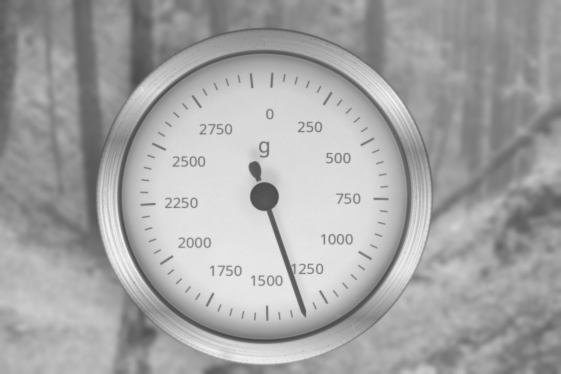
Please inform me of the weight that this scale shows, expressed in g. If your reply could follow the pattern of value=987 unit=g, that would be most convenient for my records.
value=1350 unit=g
